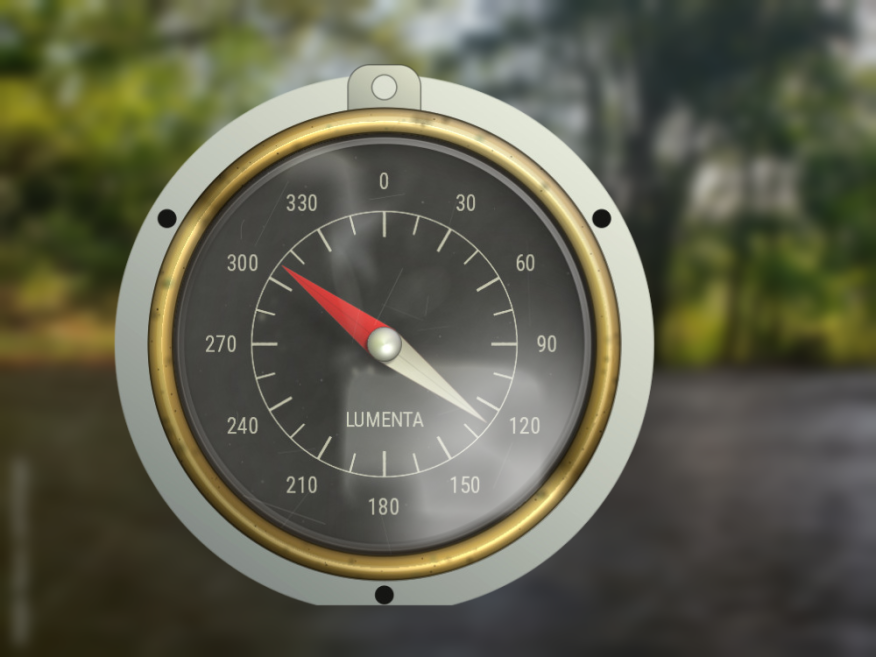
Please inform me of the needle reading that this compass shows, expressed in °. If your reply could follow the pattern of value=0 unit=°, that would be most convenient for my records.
value=307.5 unit=°
